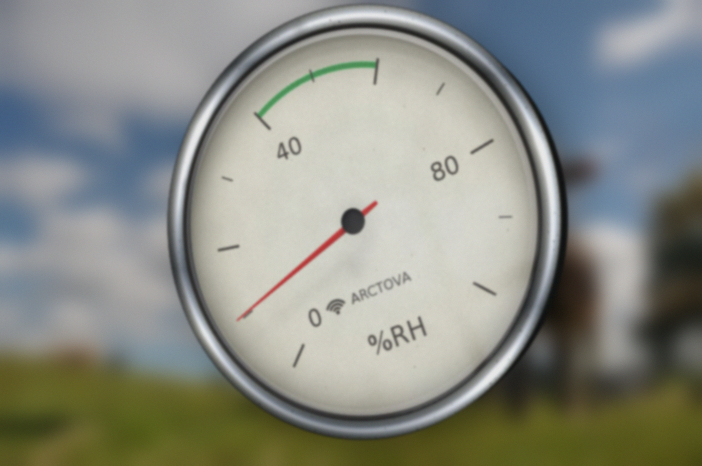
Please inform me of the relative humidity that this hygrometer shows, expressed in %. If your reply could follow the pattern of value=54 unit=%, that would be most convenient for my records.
value=10 unit=%
